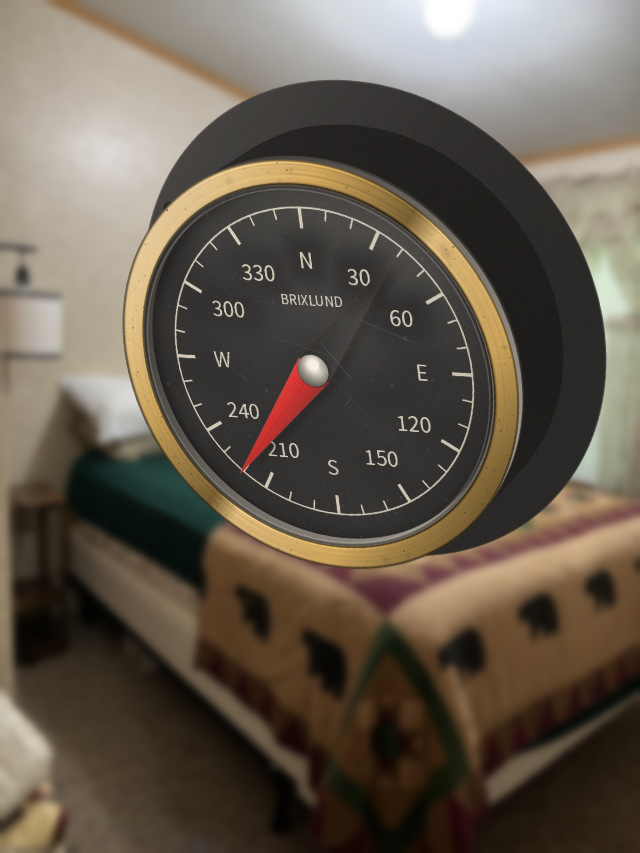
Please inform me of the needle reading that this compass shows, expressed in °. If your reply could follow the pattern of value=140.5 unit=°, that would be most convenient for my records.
value=220 unit=°
